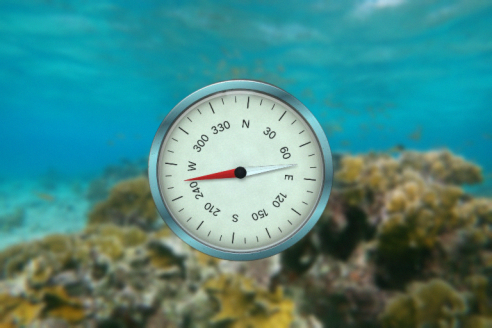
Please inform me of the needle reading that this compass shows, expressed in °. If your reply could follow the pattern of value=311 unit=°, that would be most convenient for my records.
value=255 unit=°
